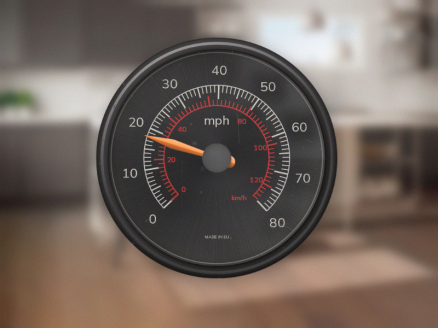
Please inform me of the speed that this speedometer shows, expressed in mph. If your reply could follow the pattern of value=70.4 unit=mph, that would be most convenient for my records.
value=18 unit=mph
